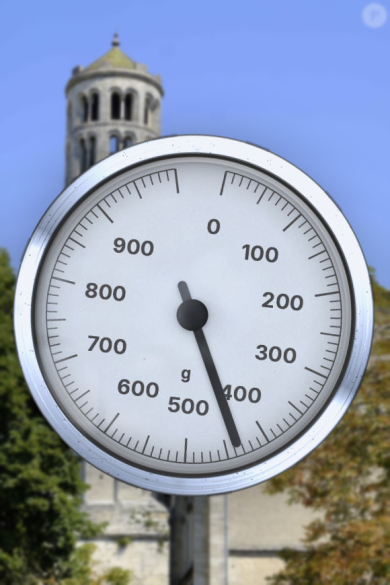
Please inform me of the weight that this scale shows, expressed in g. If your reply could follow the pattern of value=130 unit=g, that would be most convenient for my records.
value=435 unit=g
